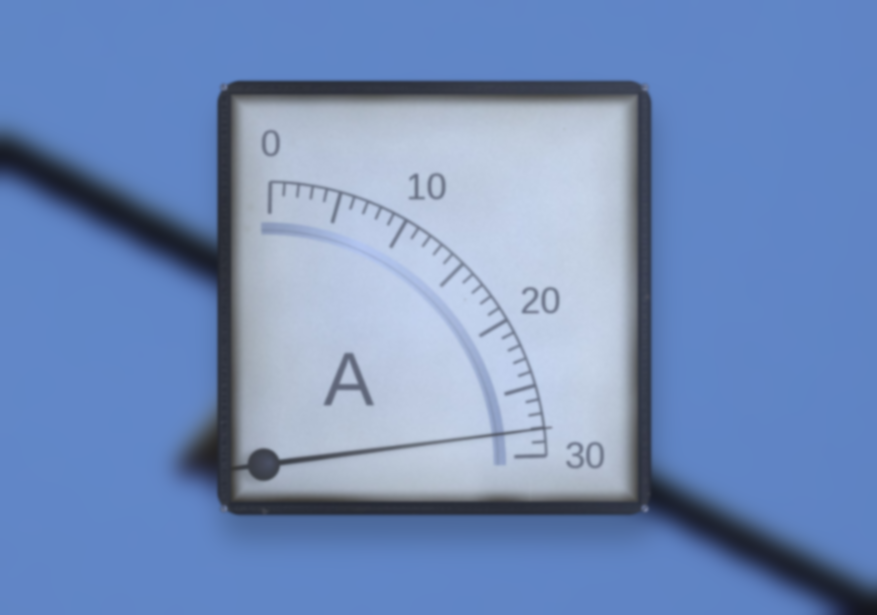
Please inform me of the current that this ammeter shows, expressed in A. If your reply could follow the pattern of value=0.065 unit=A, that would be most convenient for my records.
value=28 unit=A
